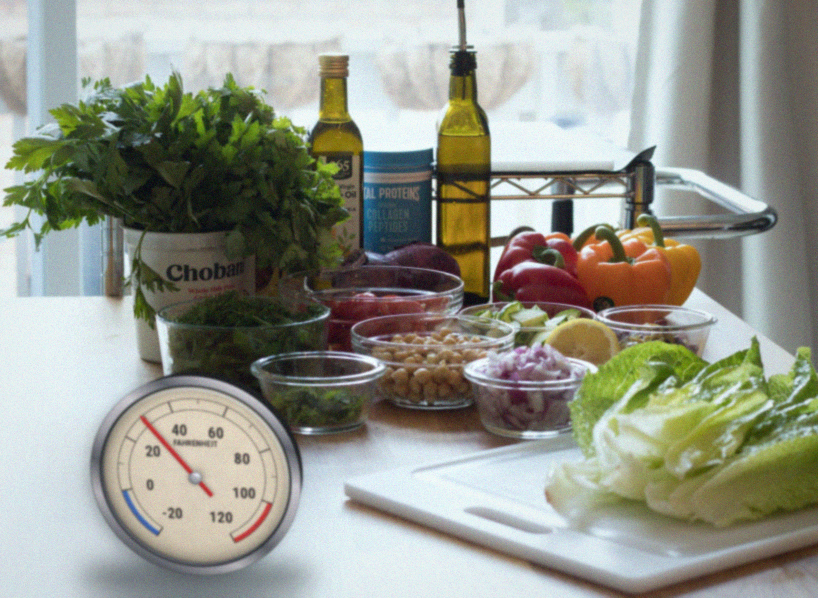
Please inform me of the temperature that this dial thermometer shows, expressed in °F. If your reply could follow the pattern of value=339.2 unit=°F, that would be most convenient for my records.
value=30 unit=°F
